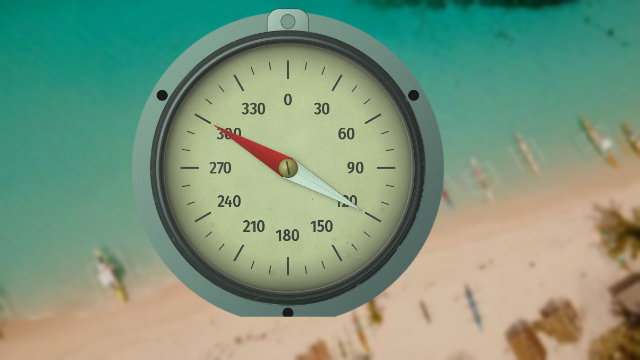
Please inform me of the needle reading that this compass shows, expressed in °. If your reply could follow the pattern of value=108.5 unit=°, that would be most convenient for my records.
value=300 unit=°
